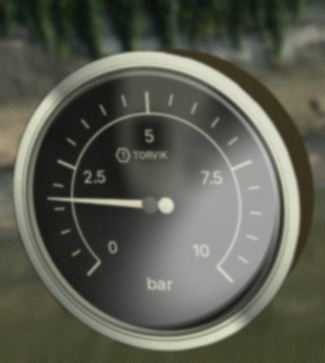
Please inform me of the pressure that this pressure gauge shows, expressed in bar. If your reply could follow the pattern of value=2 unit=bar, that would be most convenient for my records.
value=1.75 unit=bar
